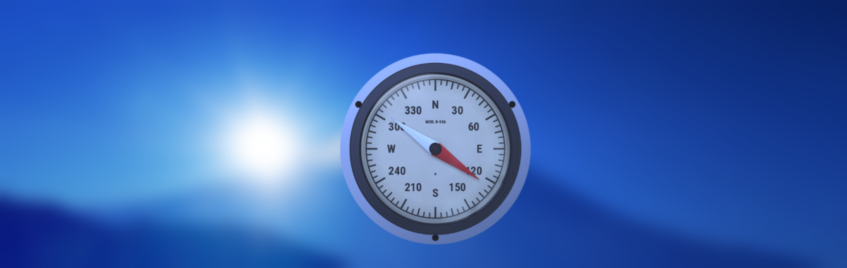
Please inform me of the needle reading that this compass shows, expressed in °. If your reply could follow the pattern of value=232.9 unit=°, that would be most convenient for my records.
value=125 unit=°
